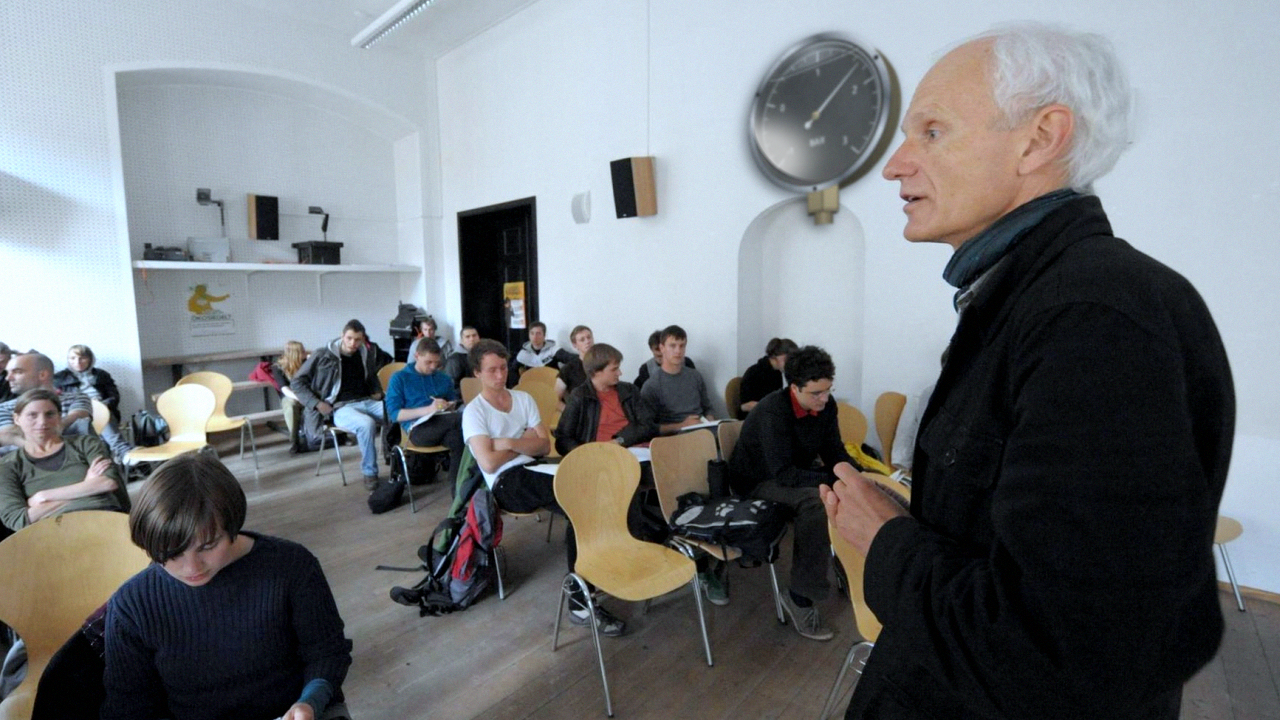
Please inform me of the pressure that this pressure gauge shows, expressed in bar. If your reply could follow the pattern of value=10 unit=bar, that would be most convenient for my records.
value=1.7 unit=bar
